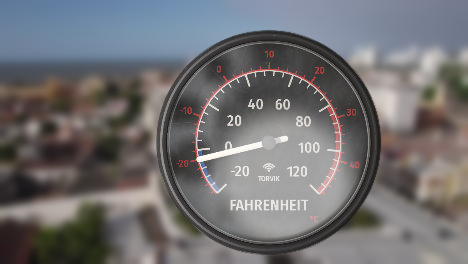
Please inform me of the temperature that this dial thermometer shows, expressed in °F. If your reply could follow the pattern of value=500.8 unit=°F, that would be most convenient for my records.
value=-4 unit=°F
